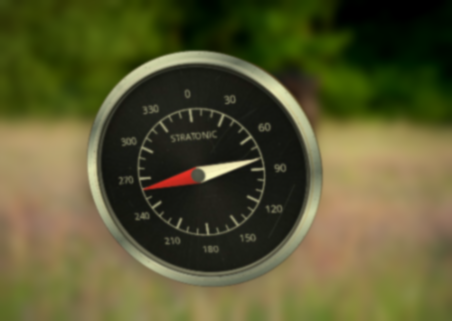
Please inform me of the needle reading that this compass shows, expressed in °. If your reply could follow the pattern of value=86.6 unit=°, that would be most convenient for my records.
value=260 unit=°
